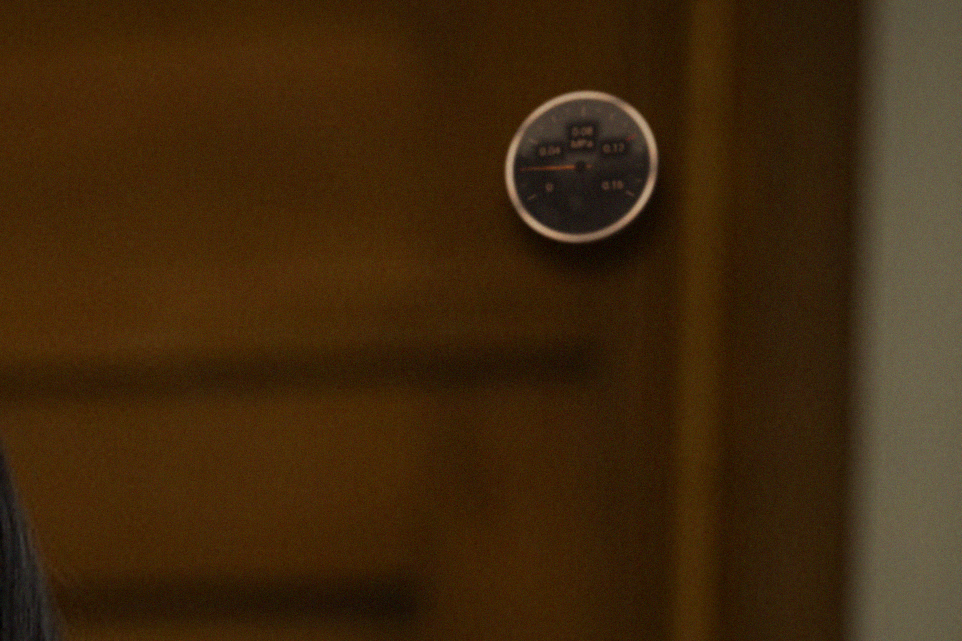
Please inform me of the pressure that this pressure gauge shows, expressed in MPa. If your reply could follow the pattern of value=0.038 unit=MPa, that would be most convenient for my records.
value=0.02 unit=MPa
